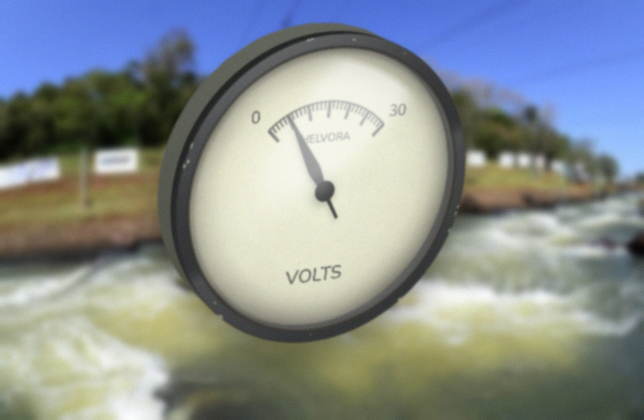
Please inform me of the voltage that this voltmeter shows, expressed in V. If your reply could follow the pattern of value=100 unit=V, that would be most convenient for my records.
value=5 unit=V
